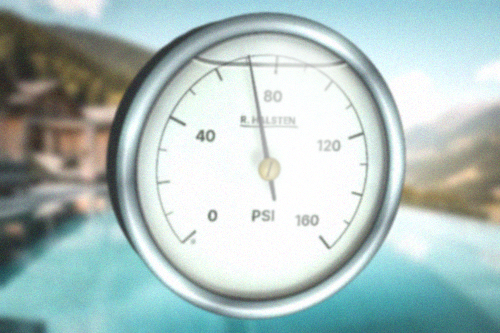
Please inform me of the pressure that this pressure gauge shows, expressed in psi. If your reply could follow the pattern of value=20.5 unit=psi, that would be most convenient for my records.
value=70 unit=psi
